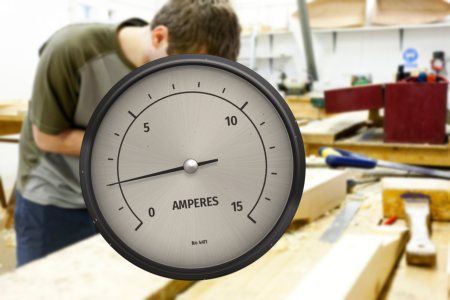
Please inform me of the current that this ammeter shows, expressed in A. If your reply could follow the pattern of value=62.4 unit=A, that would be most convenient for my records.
value=2 unit=A
